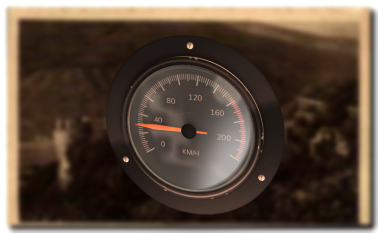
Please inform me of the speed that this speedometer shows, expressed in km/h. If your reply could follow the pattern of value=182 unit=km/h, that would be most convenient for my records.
value=30 unit=km/h
